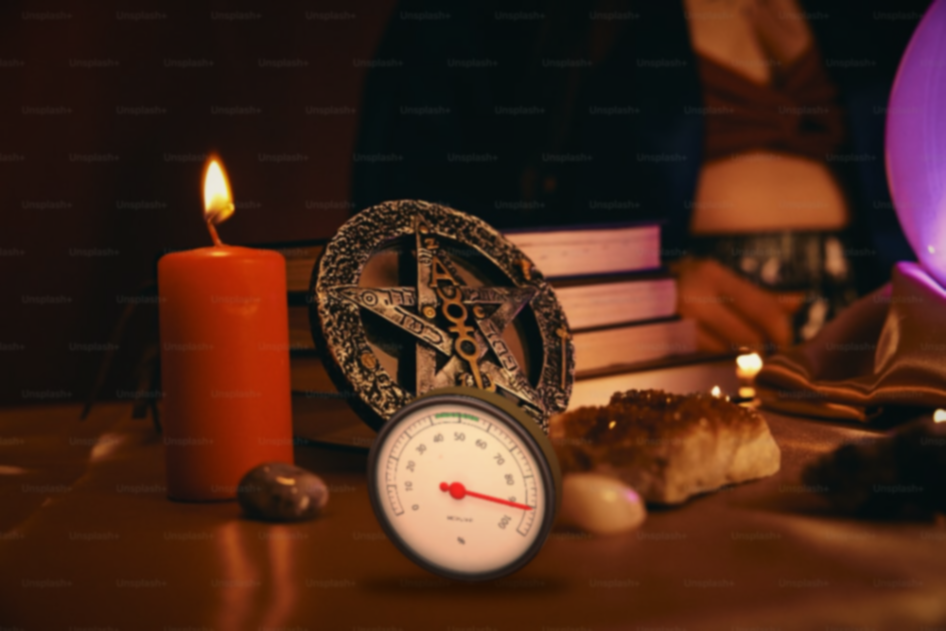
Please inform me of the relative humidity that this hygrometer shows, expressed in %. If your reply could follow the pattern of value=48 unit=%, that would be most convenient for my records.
value=90 unit=%
